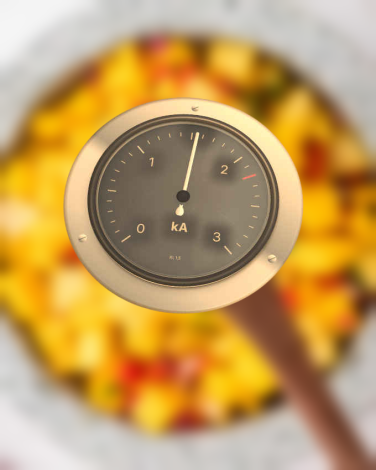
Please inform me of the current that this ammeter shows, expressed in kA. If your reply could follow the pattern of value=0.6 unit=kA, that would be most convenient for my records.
value=1.55 unit=kA
